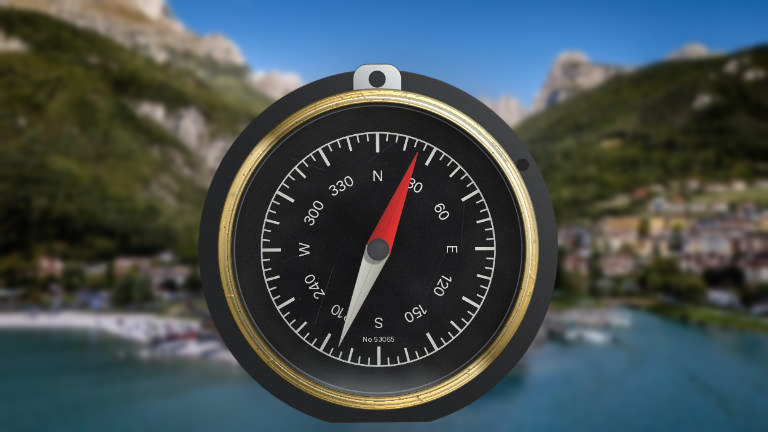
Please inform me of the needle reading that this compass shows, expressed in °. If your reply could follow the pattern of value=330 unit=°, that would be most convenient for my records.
value=22.5 unit=°
